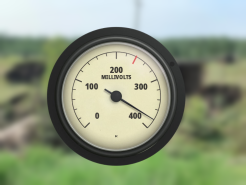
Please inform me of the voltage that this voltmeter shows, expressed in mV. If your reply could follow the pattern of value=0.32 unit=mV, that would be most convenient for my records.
value=380 unit=mV
